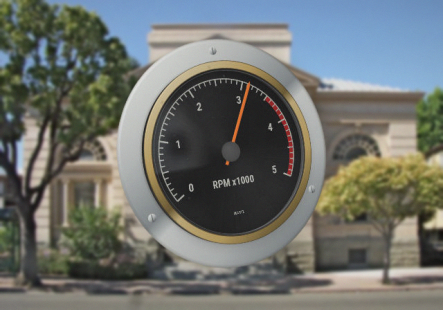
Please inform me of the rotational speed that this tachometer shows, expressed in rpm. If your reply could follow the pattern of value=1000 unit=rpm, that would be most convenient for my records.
value=3100 unit=rpm
